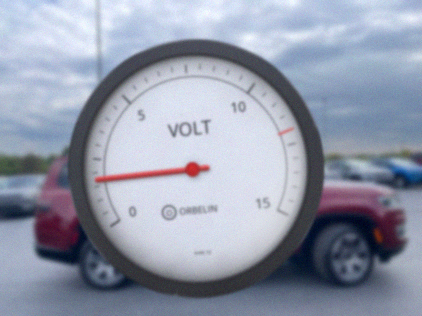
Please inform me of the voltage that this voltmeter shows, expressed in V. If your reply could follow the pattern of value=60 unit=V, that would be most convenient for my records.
value=1.75 unit=V
